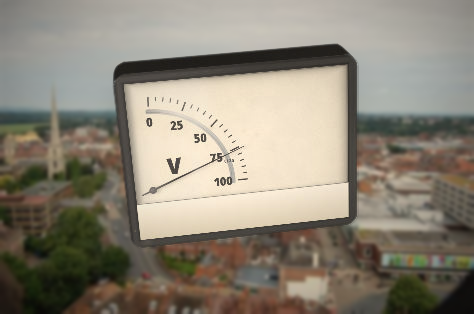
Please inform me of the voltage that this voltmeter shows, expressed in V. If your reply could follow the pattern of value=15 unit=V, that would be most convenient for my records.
value=75 unit=V
